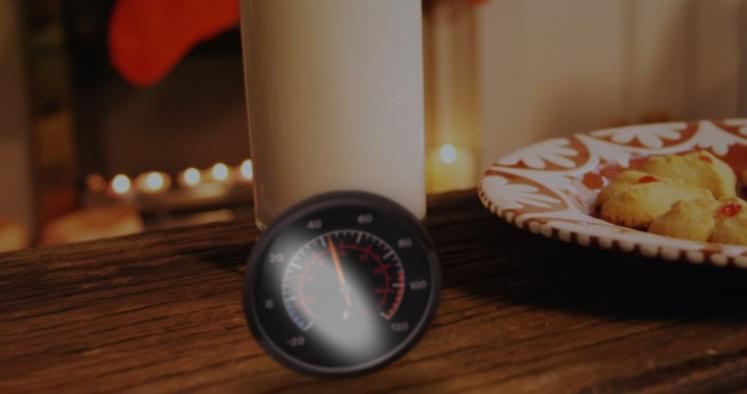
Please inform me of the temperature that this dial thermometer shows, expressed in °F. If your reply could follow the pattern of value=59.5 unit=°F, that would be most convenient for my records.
value=44 unit=°F
